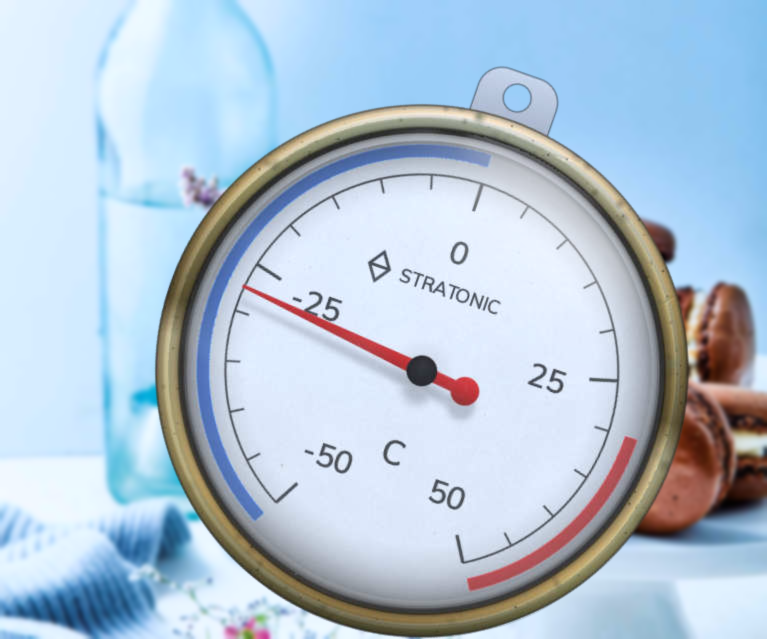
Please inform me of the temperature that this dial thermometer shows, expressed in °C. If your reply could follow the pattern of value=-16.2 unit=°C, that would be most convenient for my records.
value=-27.5 unit=°C
